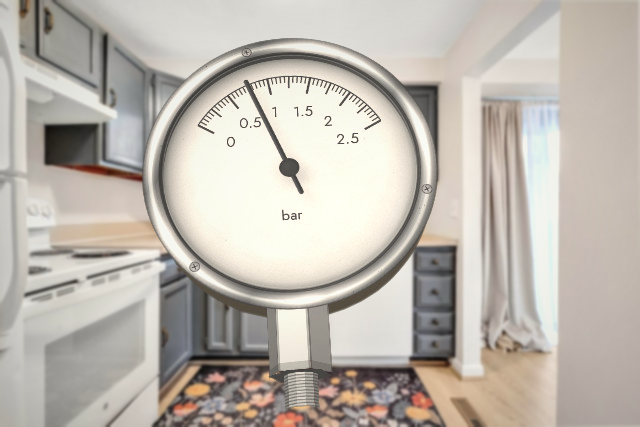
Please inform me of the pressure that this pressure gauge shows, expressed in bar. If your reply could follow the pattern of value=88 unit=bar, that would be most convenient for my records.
value=0.75 unit=bar
